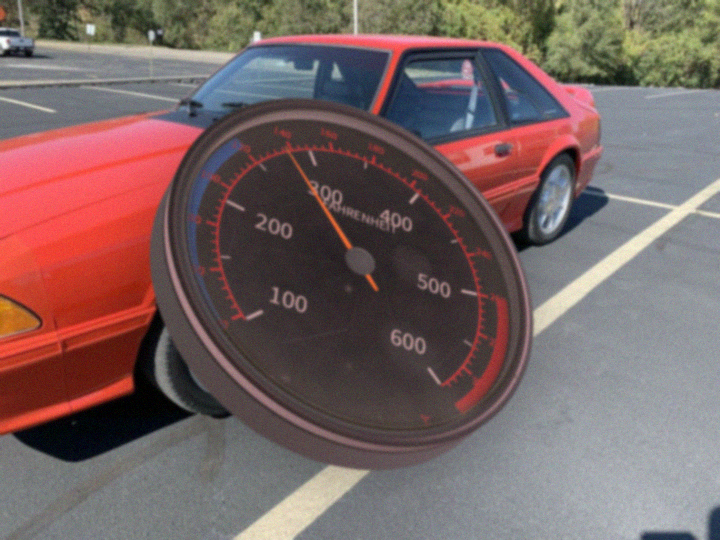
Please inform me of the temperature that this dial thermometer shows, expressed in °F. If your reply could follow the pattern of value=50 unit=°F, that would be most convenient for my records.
value=275 unit=°F
